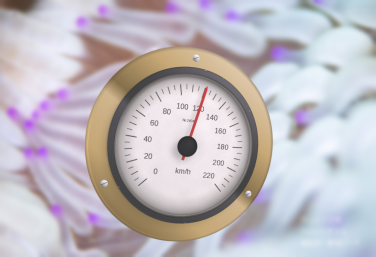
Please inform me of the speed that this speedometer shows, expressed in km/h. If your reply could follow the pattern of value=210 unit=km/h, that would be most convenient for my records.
value=120 unit=km/h
